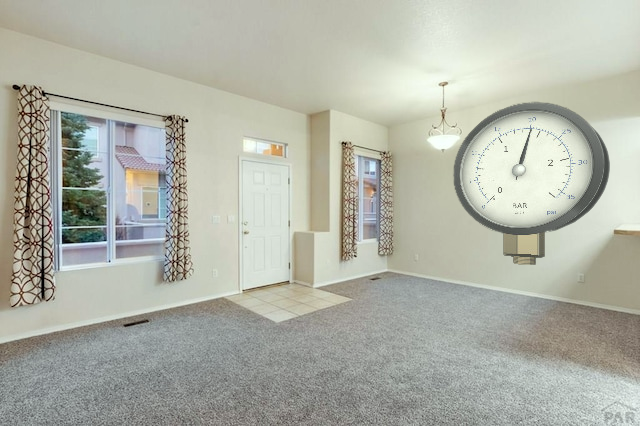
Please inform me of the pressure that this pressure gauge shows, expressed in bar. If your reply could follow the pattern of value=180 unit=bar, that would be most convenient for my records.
value=1.4 unit=bar
